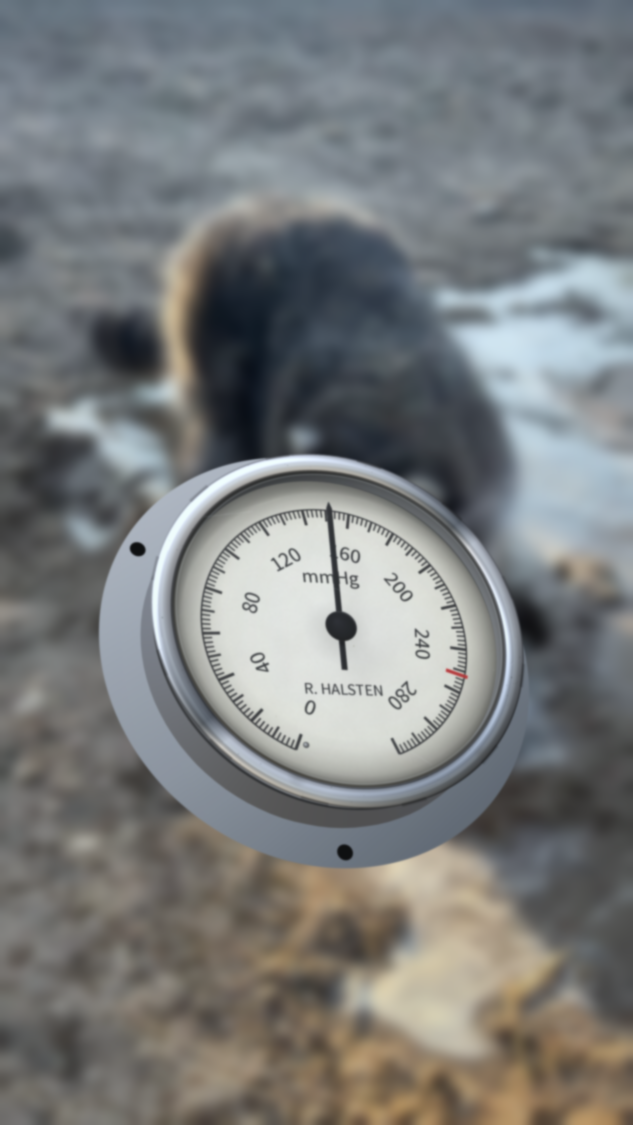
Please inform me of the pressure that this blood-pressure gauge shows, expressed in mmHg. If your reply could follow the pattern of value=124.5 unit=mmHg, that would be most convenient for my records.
value=150 unit=mmHg
